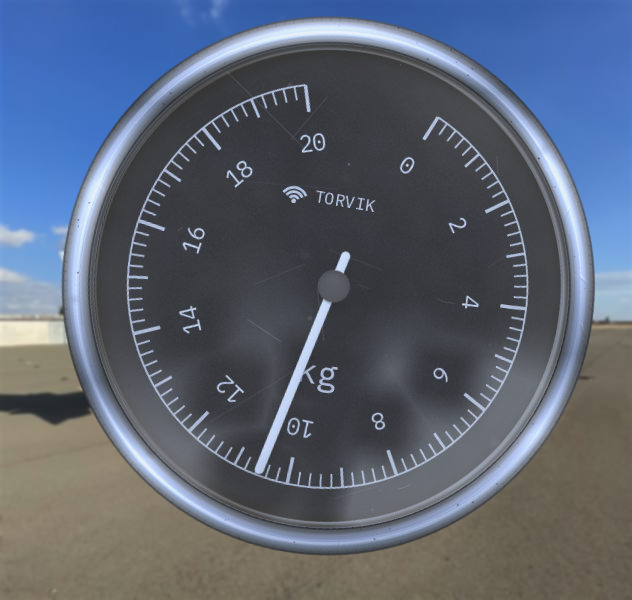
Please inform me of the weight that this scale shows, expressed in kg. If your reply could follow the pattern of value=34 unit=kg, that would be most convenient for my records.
value=10.6 unit=kg
